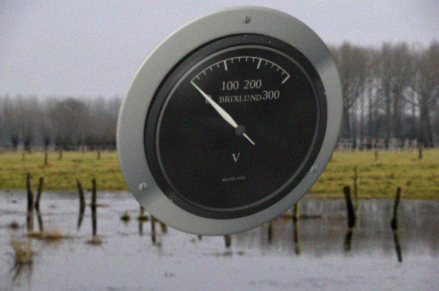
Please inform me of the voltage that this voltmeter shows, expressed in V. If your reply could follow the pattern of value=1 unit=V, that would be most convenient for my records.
value=0 unit=V
